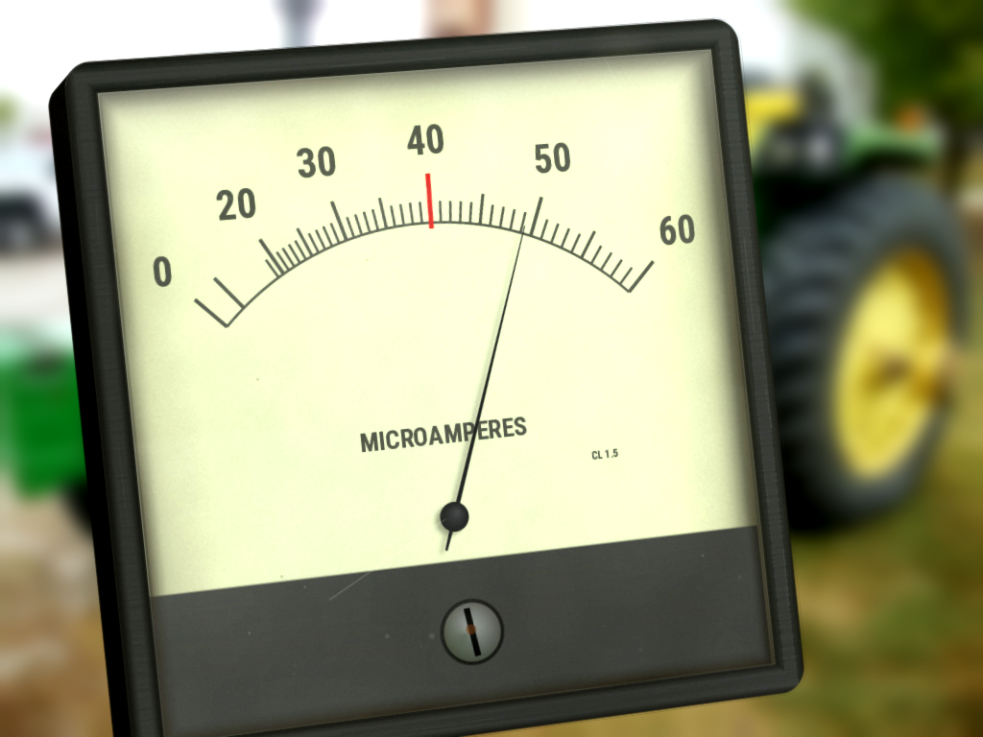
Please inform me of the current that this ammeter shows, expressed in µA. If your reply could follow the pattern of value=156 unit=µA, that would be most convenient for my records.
value=49 unit=µA
